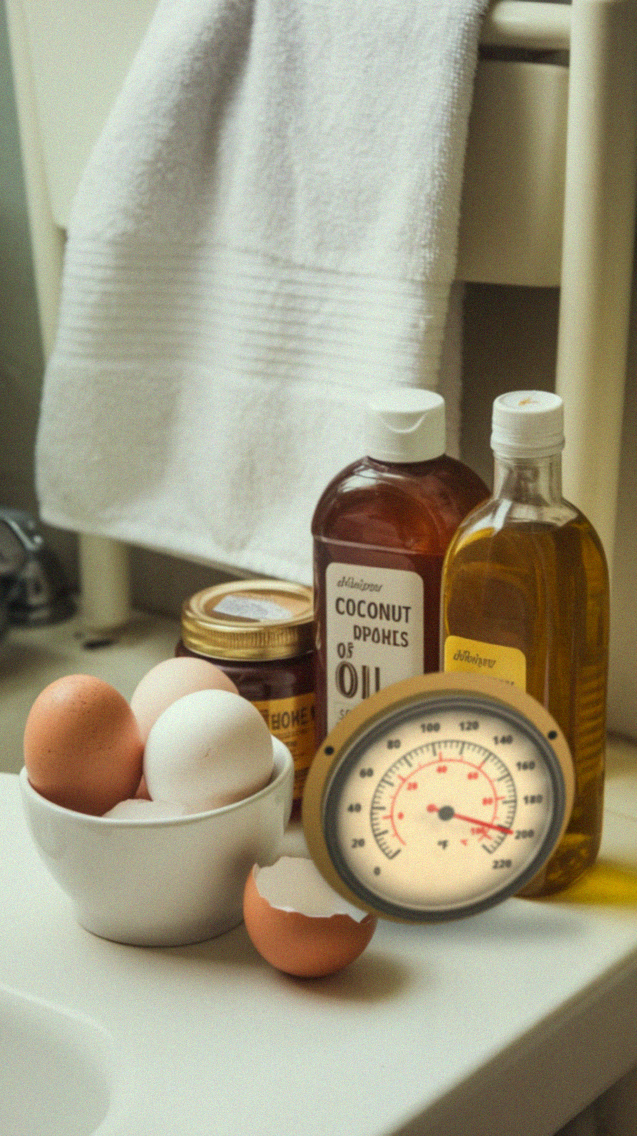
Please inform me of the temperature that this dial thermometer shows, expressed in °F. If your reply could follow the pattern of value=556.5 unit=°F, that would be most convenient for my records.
value=200 unit=°F
